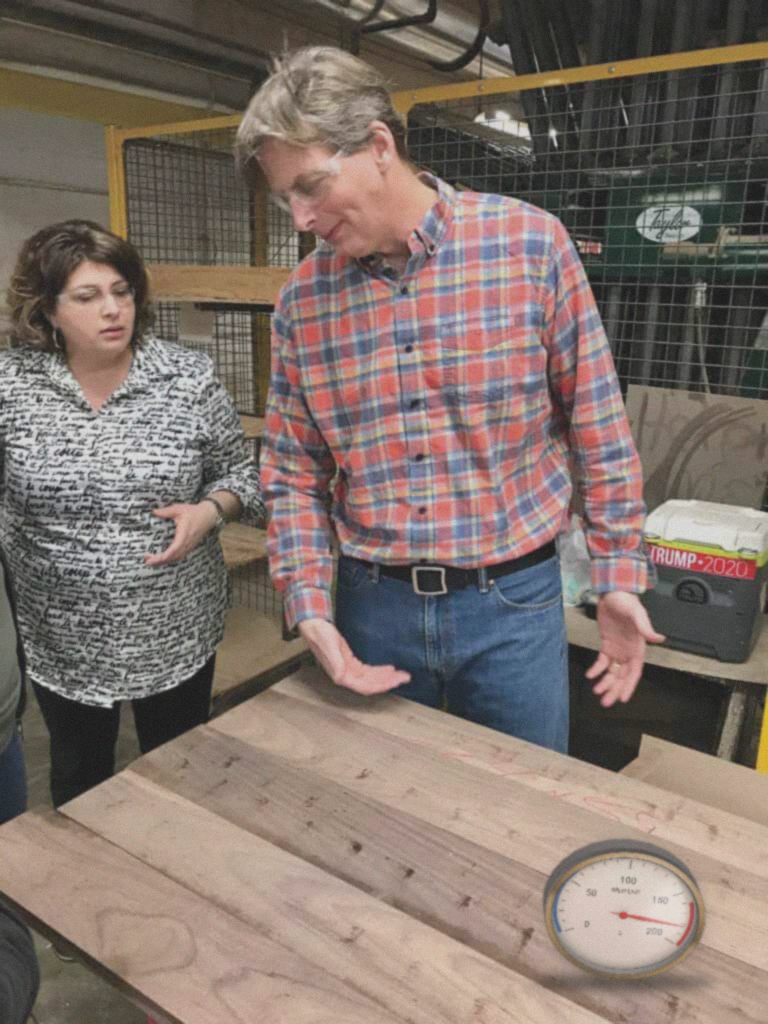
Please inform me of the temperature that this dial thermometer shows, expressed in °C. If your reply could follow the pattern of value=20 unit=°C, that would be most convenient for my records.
value=180 unit=°C
